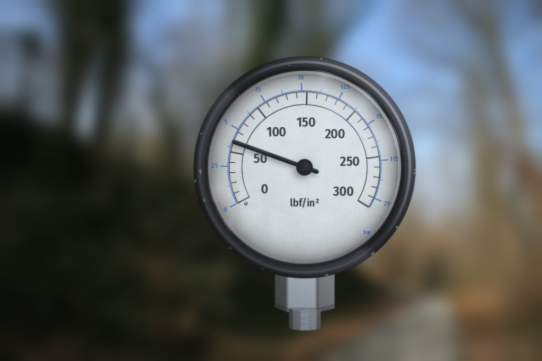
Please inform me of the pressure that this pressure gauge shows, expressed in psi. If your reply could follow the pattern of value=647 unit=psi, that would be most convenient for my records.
value=60 unit=psi
